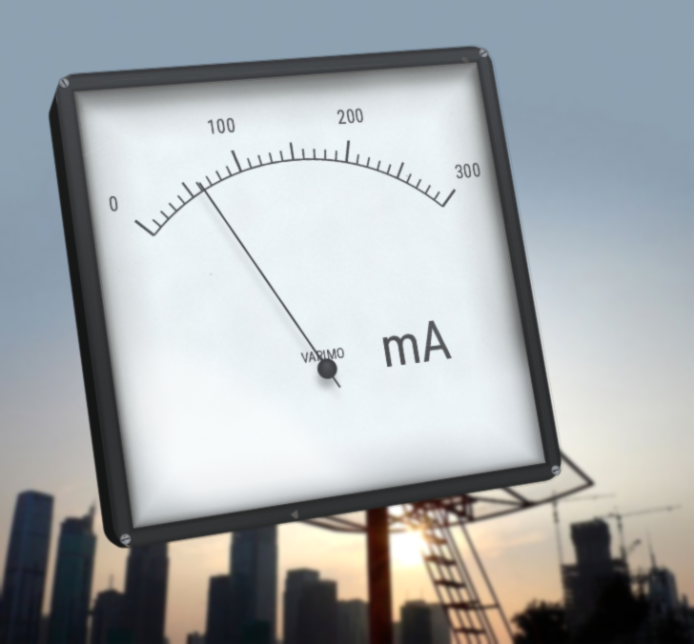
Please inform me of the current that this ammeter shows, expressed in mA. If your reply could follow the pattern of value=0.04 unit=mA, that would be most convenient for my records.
value=60 unit=mA
